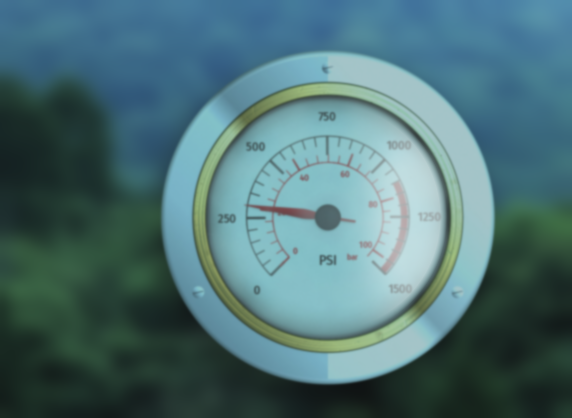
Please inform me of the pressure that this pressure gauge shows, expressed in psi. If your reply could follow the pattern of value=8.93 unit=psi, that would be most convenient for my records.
value=300 unit=psi
